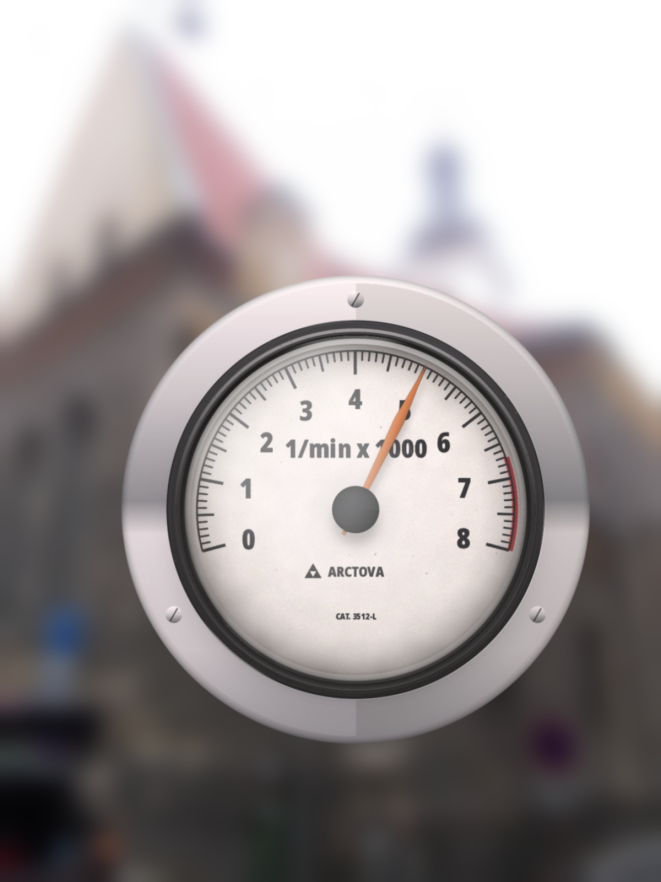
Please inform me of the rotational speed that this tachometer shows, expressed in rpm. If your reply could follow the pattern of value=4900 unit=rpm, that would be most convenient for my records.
value=5000 unit=rpm
